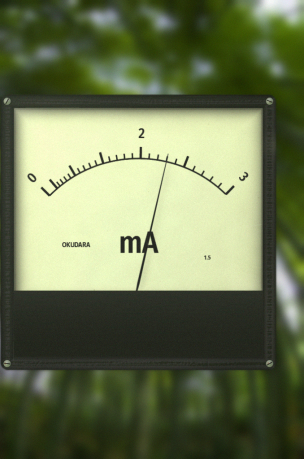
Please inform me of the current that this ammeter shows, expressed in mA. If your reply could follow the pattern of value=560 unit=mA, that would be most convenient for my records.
value=2.3 unit=mA
